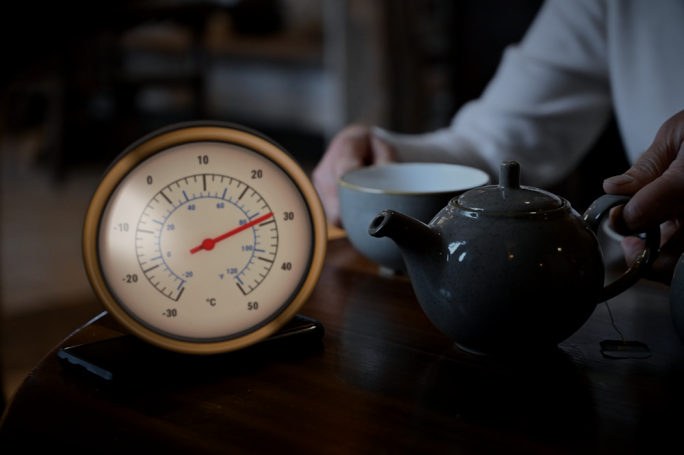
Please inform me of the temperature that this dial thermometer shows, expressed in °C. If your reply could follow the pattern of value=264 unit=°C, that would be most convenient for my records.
value=28 unit=°C
